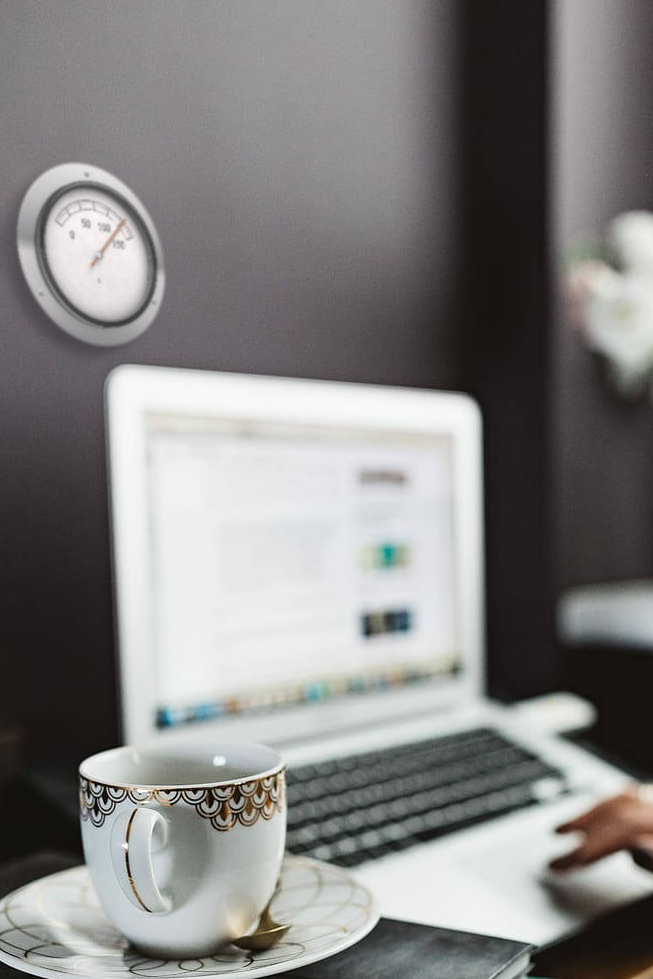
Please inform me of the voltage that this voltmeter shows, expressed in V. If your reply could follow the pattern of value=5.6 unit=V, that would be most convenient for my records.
value=125 unit=V
